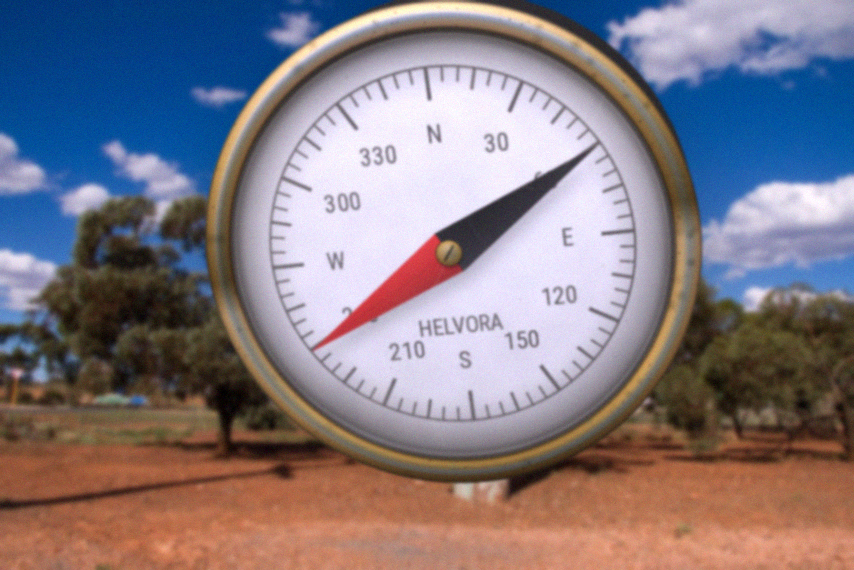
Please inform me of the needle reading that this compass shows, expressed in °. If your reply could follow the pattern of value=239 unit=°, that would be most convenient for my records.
value=240 unit=°
